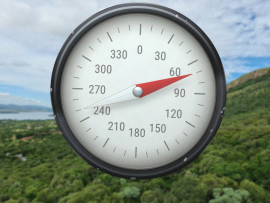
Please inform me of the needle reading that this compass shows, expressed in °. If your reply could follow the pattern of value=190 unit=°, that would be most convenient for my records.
value=70 unit=°
